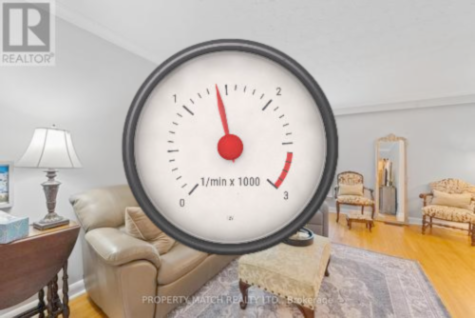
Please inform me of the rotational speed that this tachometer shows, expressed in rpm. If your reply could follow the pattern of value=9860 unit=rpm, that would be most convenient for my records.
value=1400 unit=rpm
